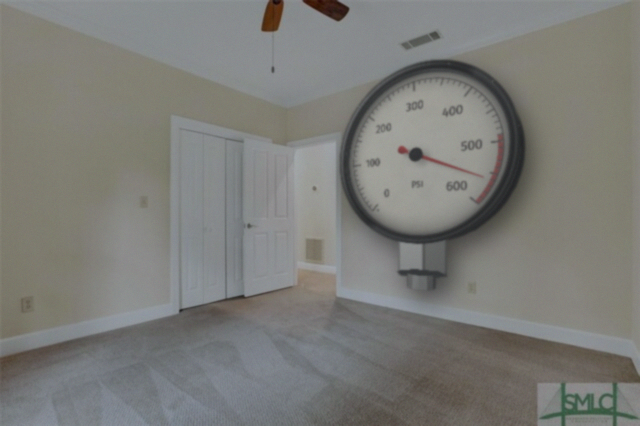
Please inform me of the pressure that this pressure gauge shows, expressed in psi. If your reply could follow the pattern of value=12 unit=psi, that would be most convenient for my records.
value=560 unit=psi
